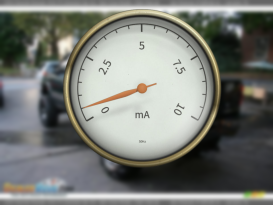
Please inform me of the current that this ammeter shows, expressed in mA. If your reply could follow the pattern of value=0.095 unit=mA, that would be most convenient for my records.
value=0.5 unit=mA
